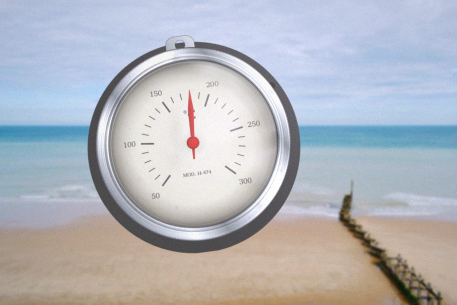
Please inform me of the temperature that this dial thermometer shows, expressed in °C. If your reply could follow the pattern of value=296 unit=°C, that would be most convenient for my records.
value=180 unit=°C
